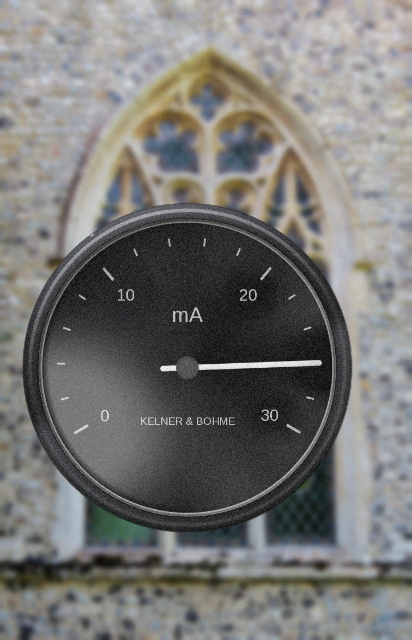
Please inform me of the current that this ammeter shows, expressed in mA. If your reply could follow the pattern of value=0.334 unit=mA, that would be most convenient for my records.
value=26 unit=mA
